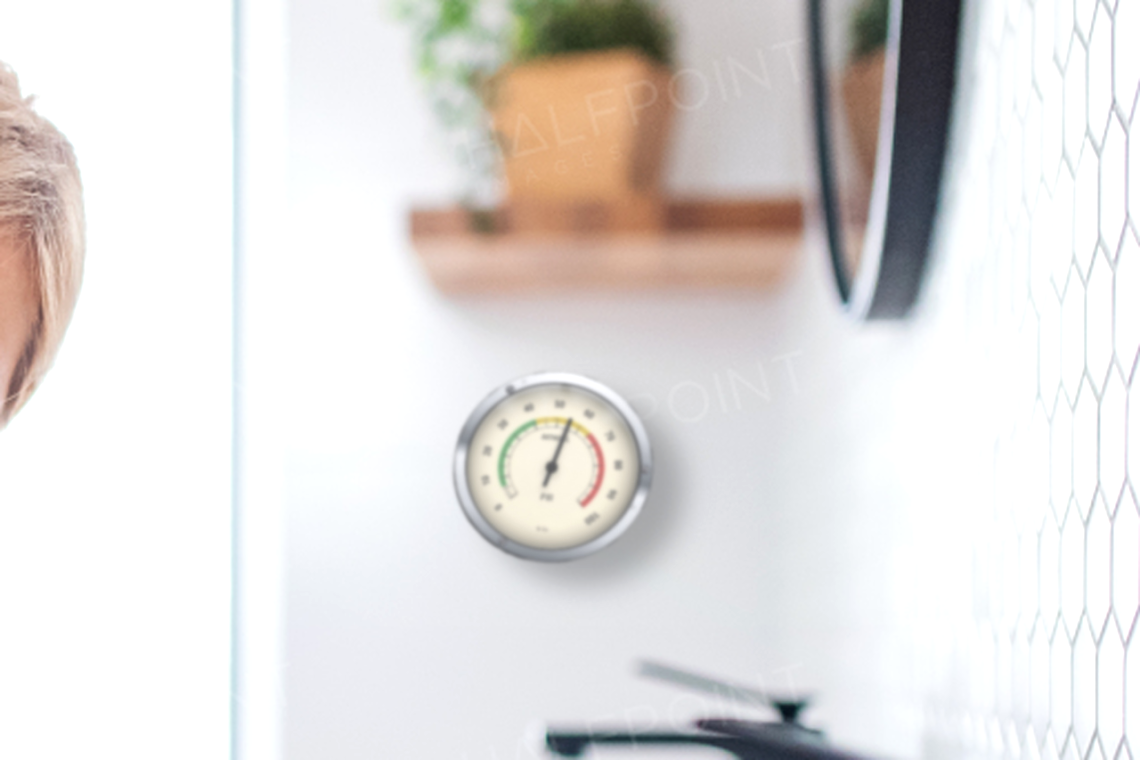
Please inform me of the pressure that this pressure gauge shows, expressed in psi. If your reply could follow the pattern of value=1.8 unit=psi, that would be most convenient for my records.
value=55 unit=psi
